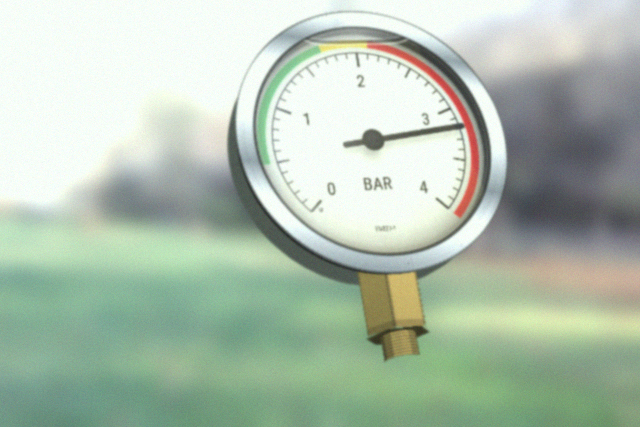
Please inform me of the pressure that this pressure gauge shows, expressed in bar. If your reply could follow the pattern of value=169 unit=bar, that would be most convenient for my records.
value=3.2 unit=bar
